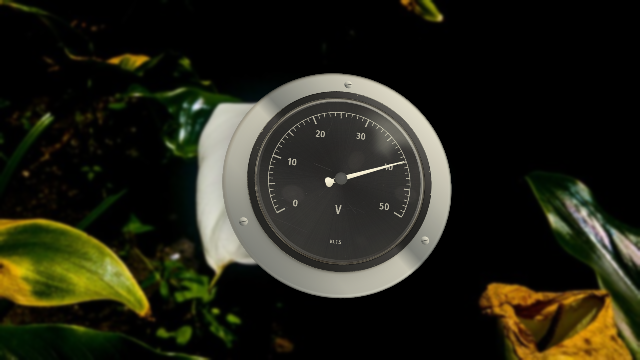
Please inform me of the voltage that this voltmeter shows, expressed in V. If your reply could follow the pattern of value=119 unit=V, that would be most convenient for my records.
value=40 unit=V
